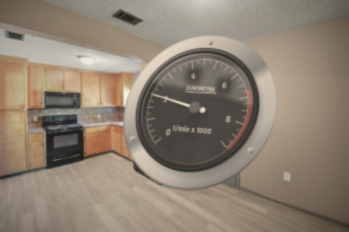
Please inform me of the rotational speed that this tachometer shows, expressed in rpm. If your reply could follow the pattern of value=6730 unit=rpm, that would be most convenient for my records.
value=2000 unit=rpm
